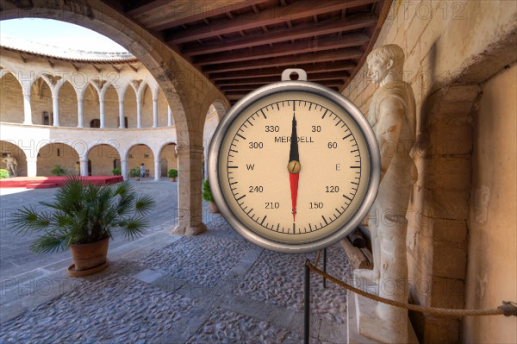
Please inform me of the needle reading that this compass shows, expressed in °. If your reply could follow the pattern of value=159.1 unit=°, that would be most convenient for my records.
value=180 unit=°
